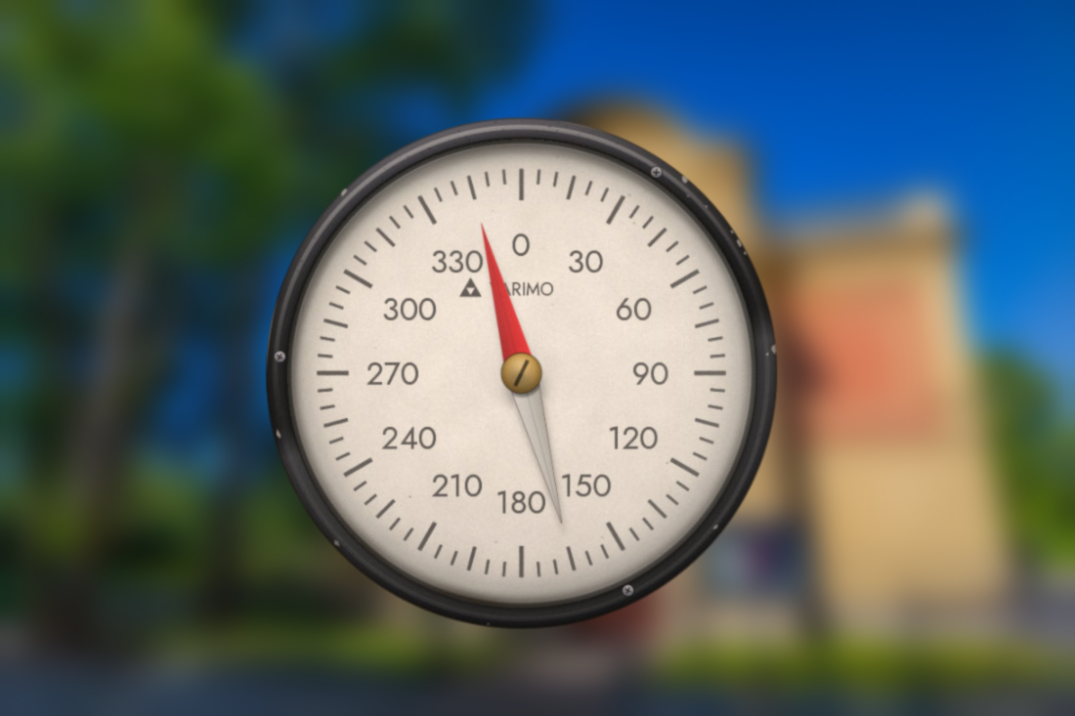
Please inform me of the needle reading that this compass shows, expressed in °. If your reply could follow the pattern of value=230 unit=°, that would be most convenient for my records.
value=345 unit=°
